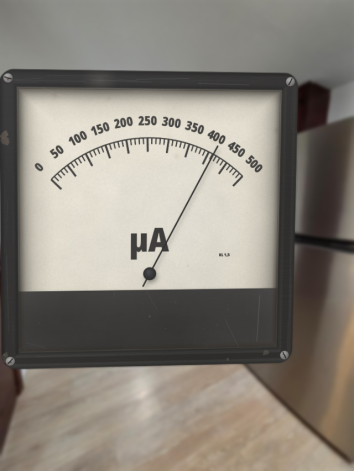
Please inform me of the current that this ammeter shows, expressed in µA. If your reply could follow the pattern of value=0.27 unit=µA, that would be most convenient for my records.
value=410 unit=µA
